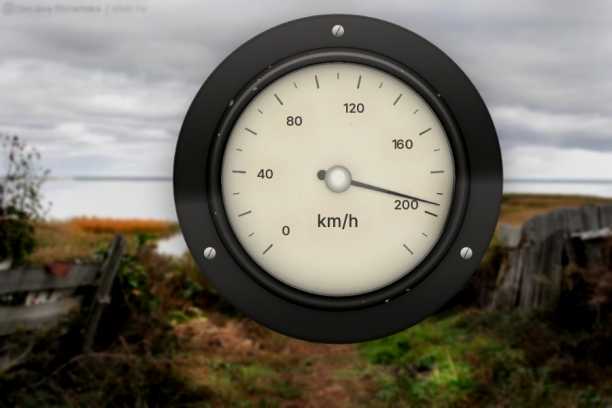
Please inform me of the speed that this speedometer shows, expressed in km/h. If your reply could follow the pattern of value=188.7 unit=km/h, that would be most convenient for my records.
value=195 unit=km/h
